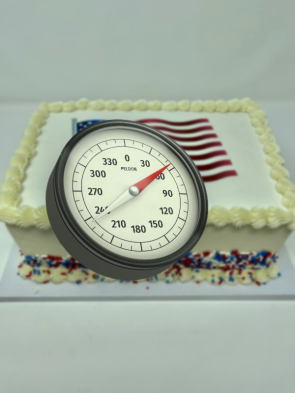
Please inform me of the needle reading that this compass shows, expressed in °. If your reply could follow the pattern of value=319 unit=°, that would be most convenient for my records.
value=55 unit=°
